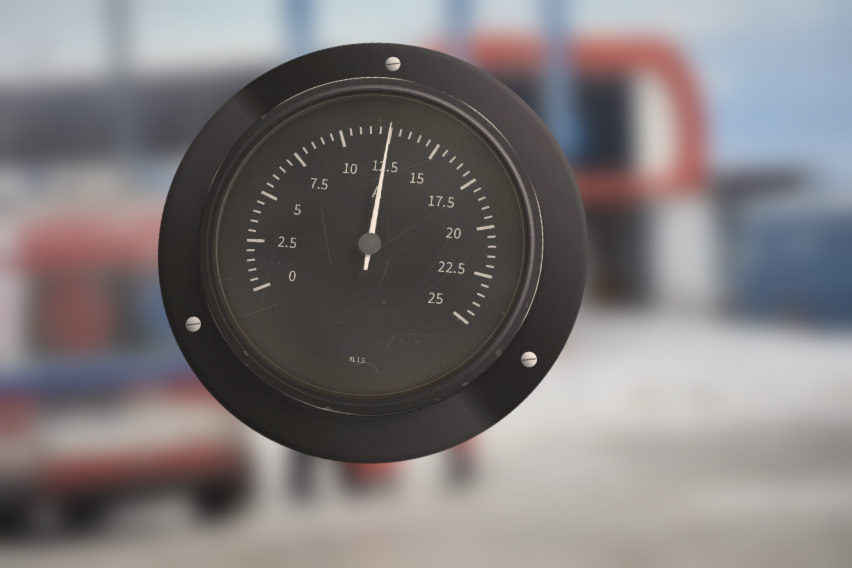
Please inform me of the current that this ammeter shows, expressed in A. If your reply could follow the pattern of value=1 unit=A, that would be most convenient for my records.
value=12.5 unit=A
